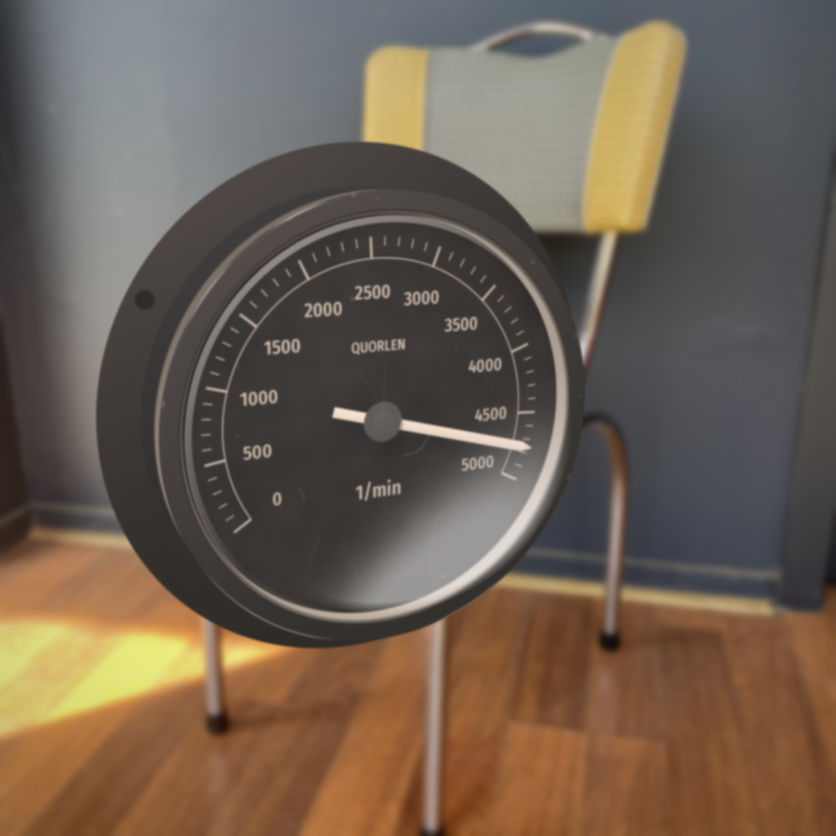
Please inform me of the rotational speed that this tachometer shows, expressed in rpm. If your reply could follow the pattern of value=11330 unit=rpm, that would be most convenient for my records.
value=4750 unit=rpm
